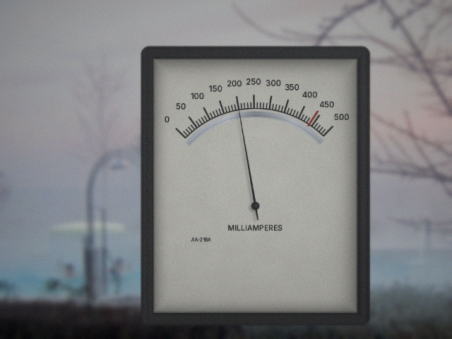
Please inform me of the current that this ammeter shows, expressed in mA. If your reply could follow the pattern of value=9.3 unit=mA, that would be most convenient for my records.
value=200 unit=mA
